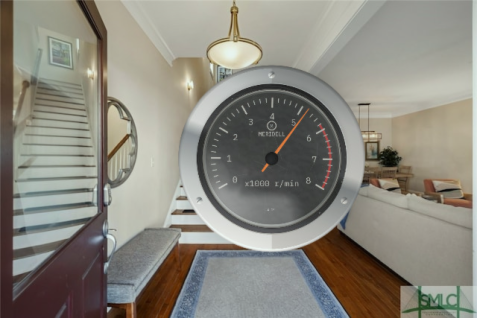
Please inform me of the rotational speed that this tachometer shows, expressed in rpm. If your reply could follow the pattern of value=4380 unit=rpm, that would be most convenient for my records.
value=5200 unit=rpm
